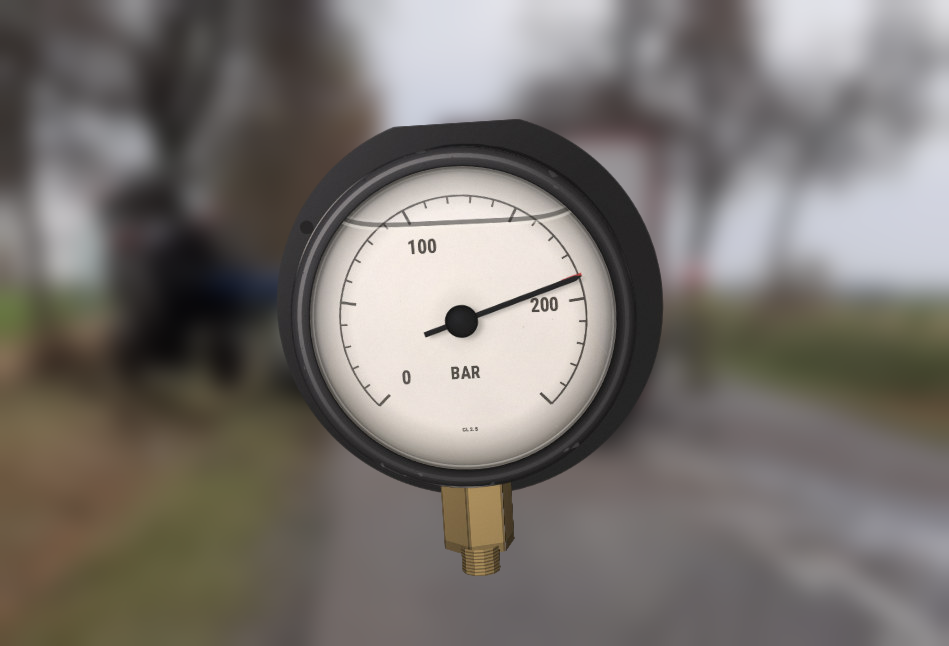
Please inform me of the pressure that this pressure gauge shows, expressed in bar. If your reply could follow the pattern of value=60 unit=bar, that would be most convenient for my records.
value=190 unit=bar
